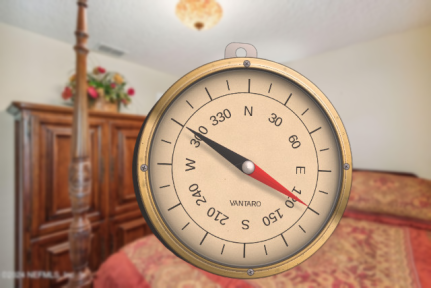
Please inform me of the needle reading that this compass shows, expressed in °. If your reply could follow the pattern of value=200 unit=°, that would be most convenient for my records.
value=120 unit=°
